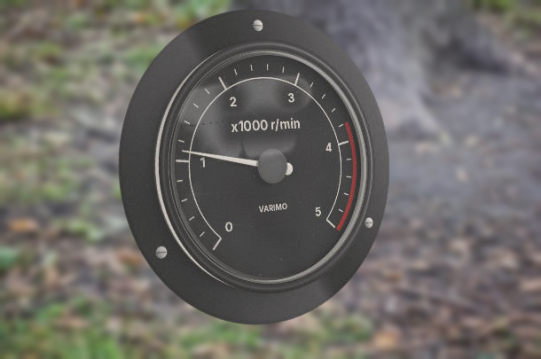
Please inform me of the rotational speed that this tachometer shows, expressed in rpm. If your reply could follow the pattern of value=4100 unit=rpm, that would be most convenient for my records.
value=1100 unit=rpm
